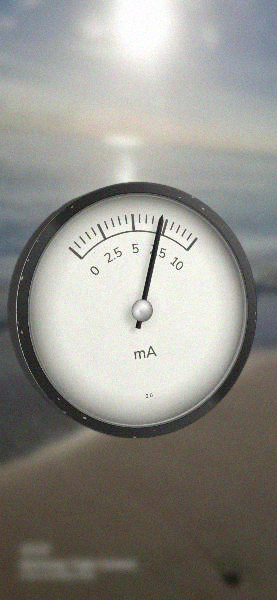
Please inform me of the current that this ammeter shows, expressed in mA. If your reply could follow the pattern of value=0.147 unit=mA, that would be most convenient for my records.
value=7 unit=mA
